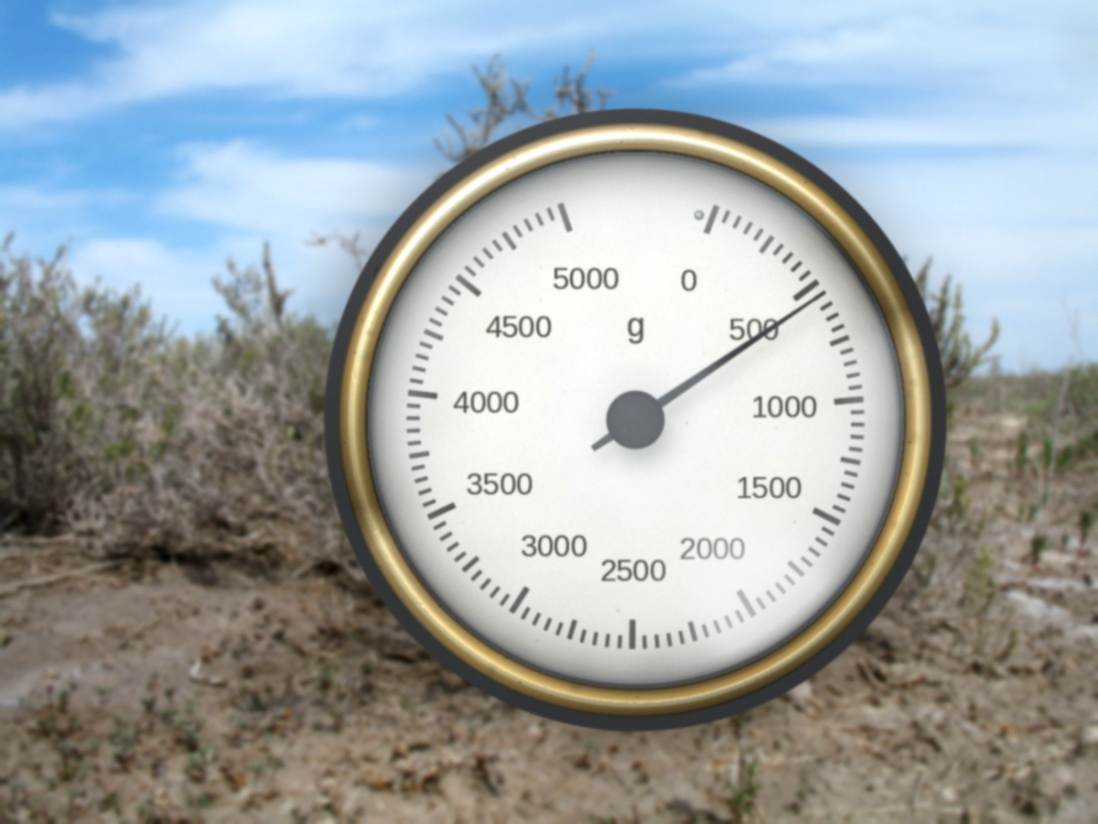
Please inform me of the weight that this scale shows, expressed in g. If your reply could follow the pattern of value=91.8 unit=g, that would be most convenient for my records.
value=550 unit=g
